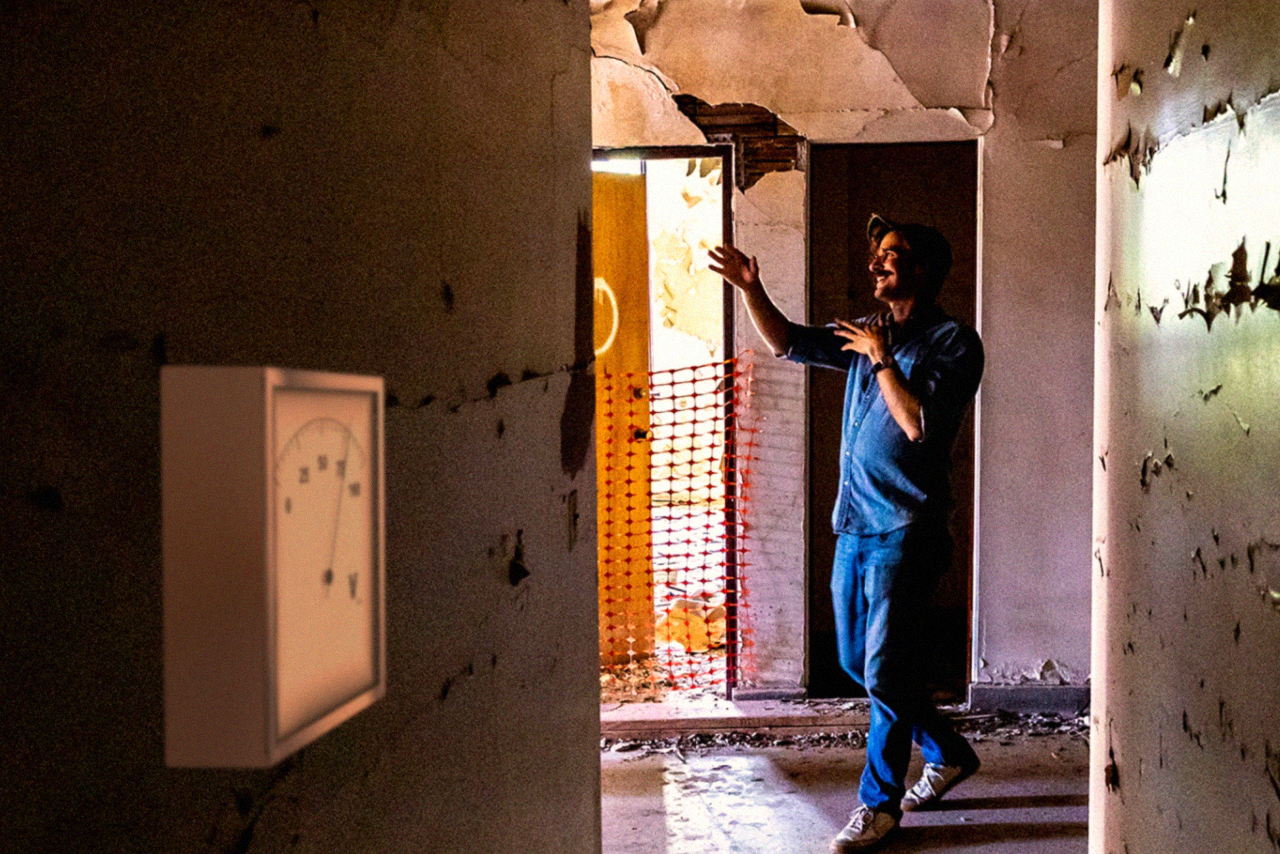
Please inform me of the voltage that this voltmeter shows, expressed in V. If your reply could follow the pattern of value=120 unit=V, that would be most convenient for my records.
value=75 unit=V
